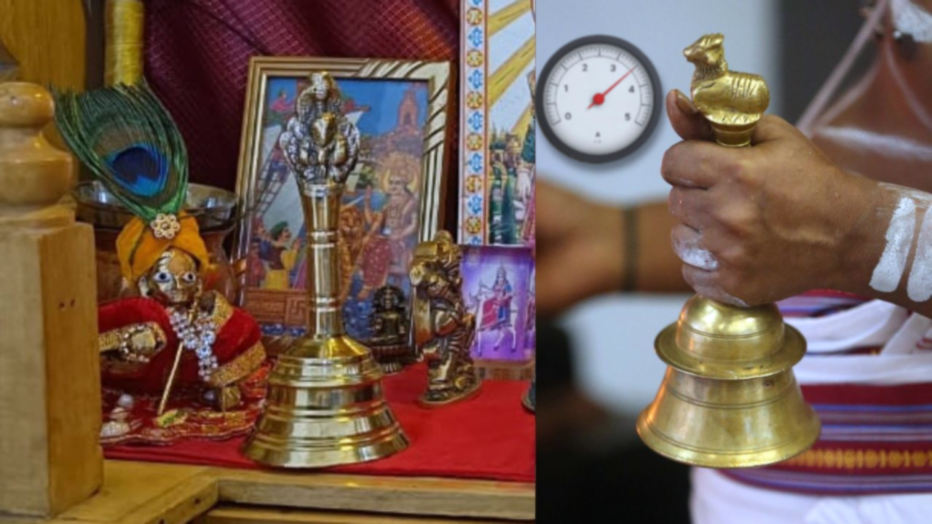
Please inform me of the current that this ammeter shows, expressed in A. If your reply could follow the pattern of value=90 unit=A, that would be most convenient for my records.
value=3.5 unit=A
